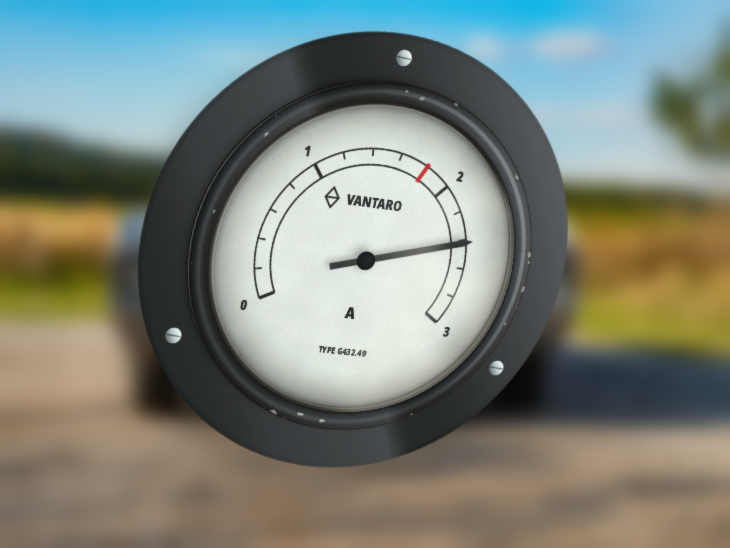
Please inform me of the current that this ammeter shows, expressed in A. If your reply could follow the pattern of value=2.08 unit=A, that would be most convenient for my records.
value=2.4 unit=A
